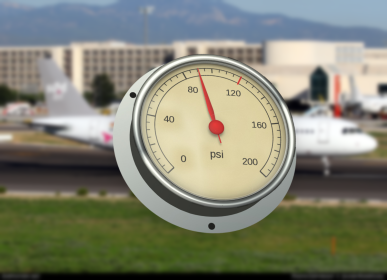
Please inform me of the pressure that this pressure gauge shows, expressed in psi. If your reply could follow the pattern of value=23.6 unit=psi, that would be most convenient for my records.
value=90 unit=psi
